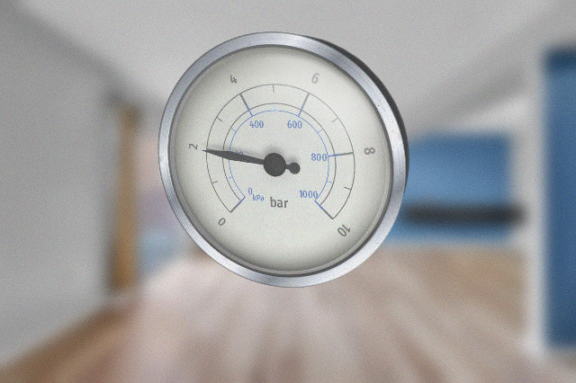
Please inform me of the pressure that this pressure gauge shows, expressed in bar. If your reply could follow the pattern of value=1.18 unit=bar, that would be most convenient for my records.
value=2 unit=bar
